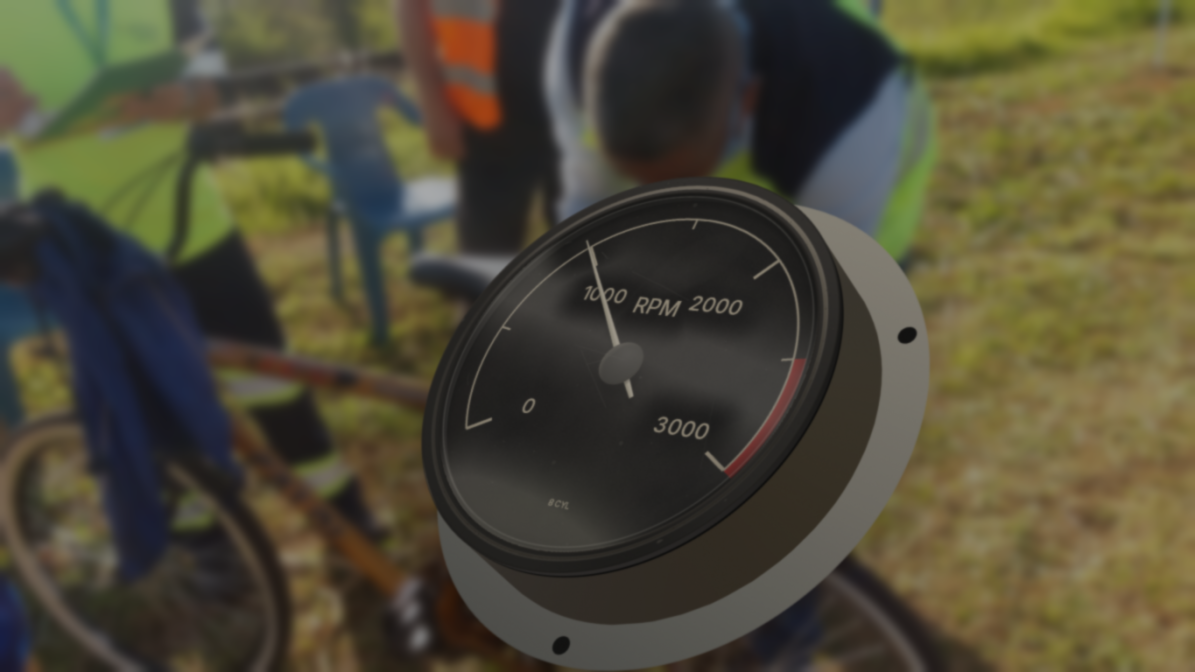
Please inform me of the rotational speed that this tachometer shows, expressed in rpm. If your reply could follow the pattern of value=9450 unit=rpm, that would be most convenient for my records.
value=1000 unit=rpm
